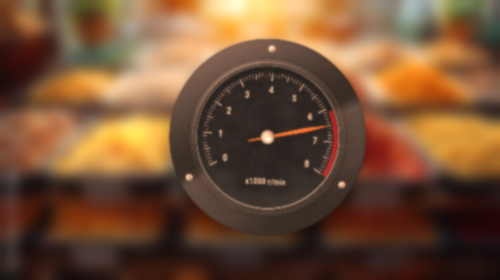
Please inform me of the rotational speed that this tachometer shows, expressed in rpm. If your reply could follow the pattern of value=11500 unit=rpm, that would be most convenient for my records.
value=6500 unit=rpm
